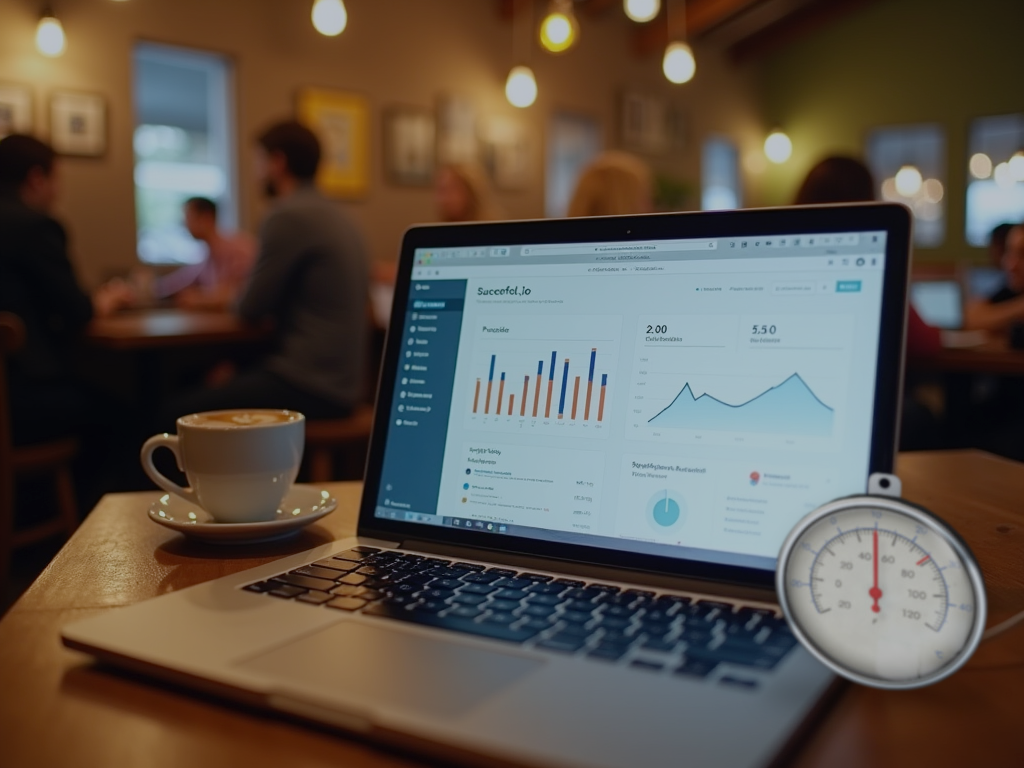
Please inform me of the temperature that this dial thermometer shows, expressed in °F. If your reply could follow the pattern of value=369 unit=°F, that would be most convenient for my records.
value=50 unit=°F
